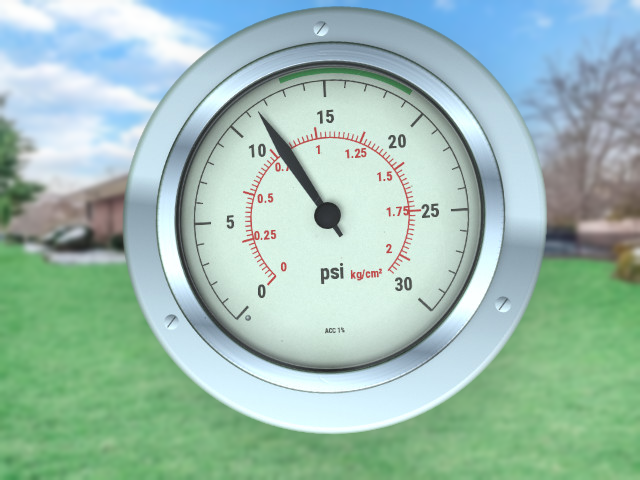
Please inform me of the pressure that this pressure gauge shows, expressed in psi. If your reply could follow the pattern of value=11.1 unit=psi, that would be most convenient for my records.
value=11.5 unit=psi
